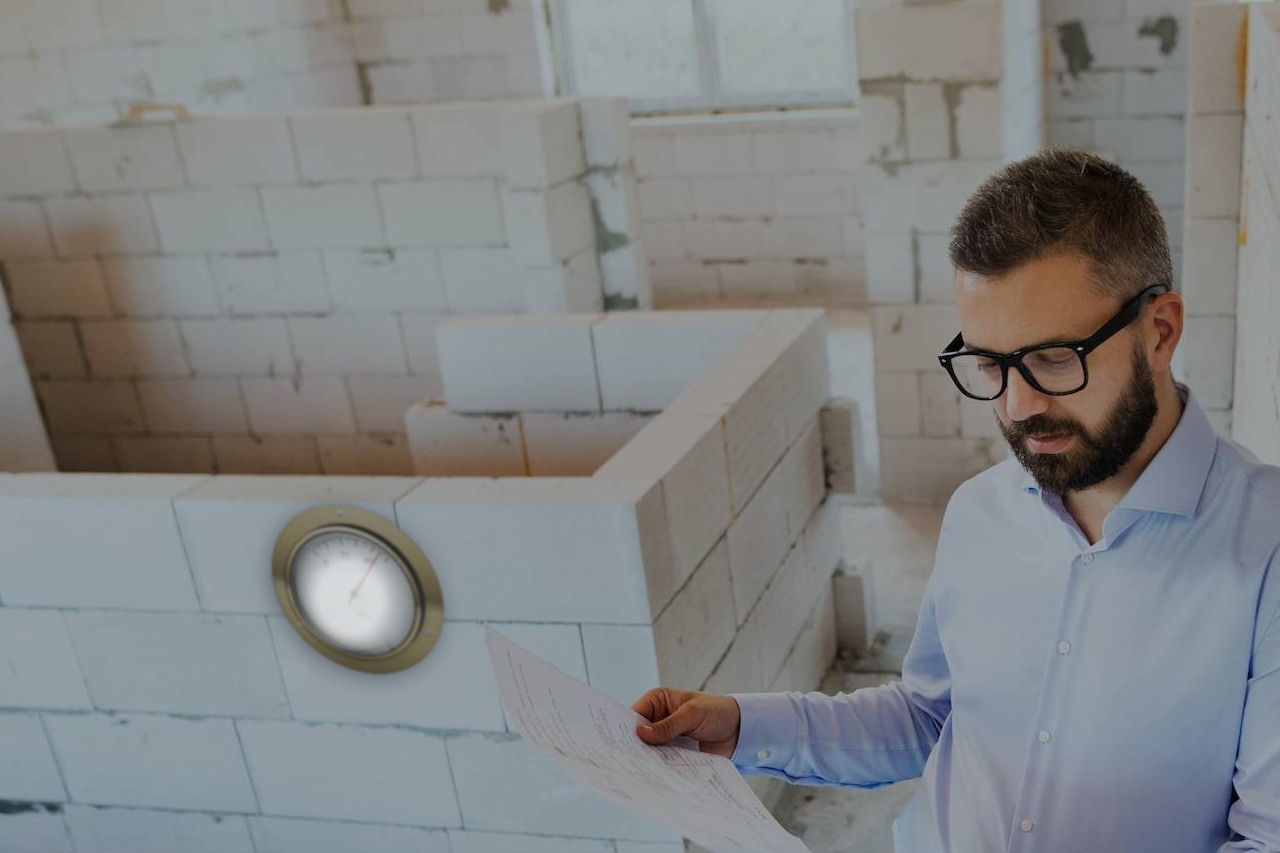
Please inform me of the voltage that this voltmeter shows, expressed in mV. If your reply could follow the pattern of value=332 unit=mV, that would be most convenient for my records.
value=45 unit=mV
